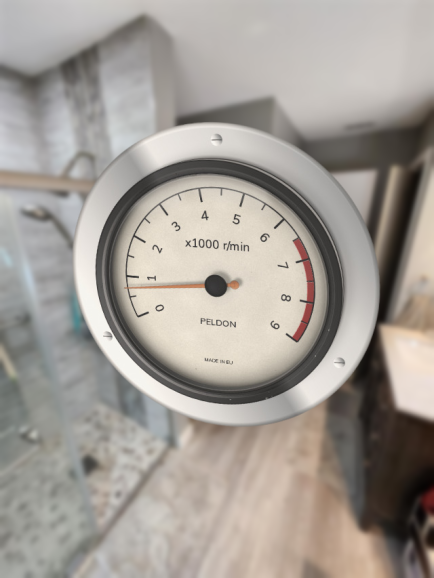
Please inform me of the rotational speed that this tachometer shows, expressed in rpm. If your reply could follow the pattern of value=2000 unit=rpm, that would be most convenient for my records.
value=750 unit=rpm
